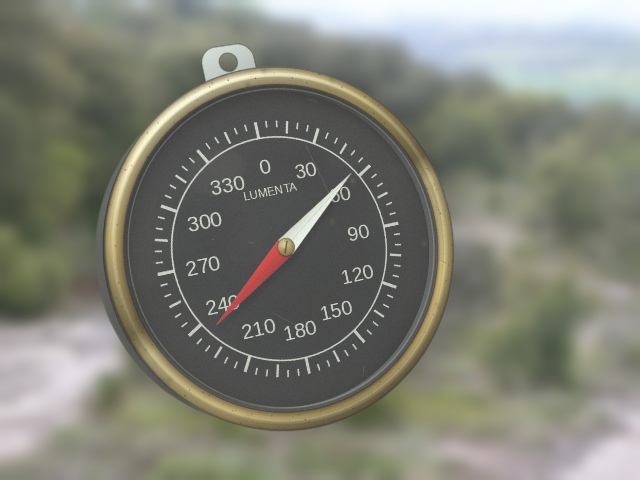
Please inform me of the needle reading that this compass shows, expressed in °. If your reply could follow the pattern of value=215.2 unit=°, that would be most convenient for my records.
value=235 unit=°
